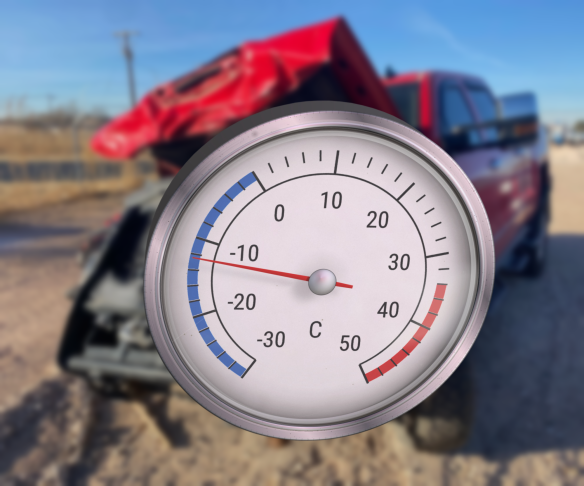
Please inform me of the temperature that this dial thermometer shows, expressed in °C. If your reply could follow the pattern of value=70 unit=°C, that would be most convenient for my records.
value=-12 unit=°C
